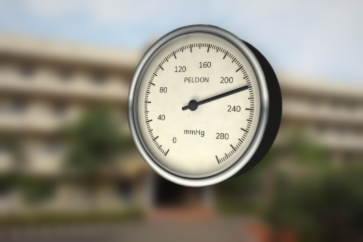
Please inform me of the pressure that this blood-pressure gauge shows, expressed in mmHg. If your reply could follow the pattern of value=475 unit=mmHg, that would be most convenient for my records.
value=220 unit=mmHg
